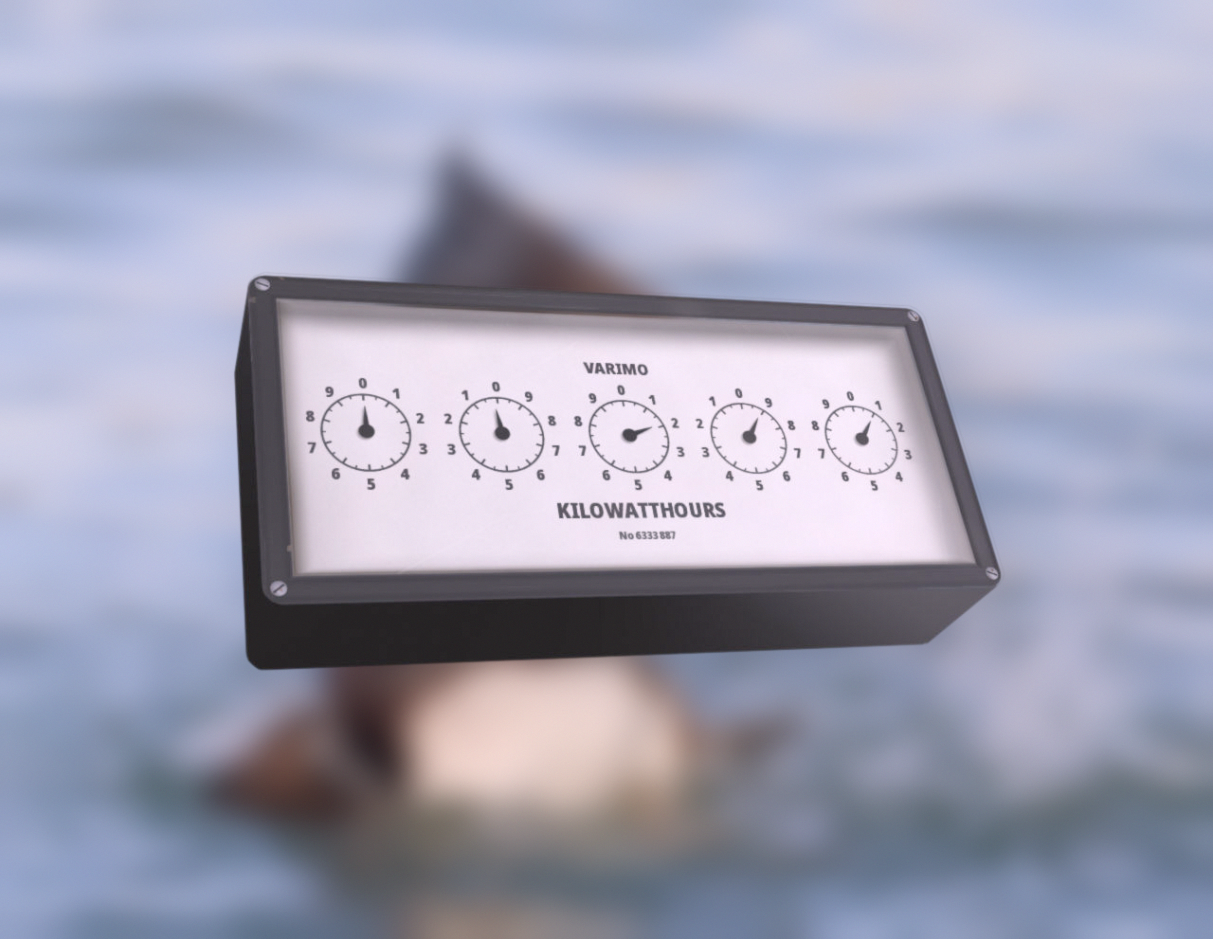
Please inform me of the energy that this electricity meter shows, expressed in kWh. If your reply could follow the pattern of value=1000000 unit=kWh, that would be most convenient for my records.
value=191 unit=kWh
